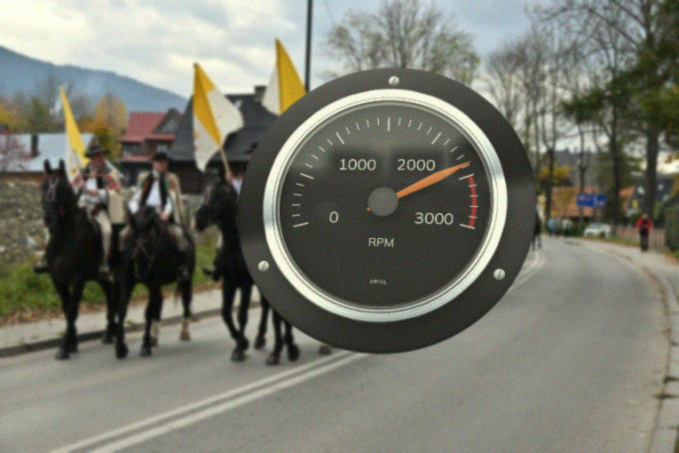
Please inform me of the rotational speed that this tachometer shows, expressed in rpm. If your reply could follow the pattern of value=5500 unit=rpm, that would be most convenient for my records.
value=2400 unit=rpm
